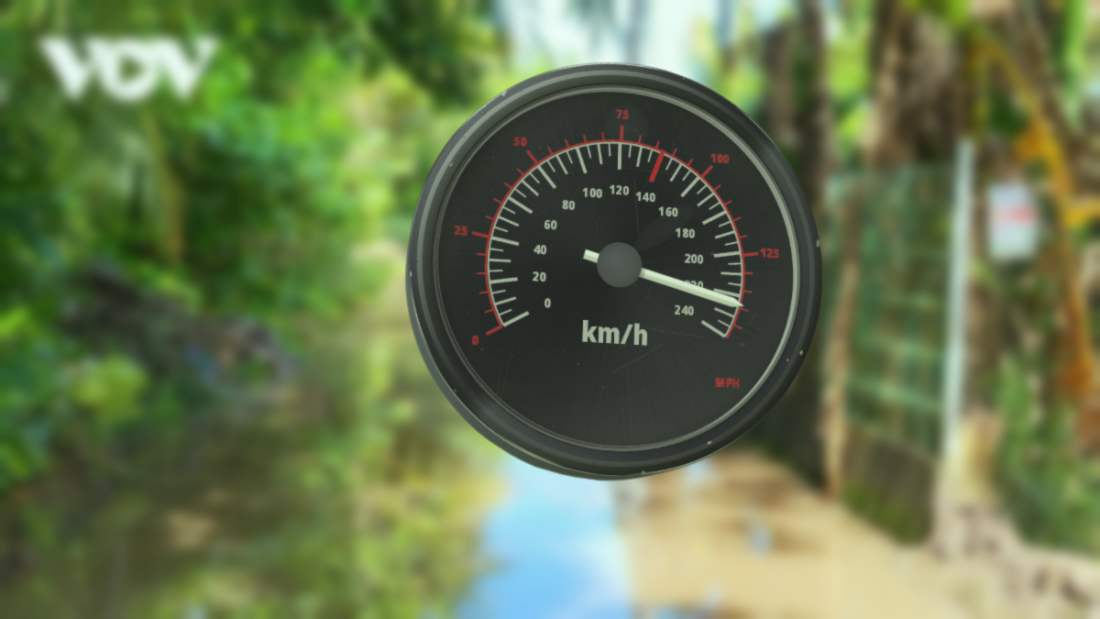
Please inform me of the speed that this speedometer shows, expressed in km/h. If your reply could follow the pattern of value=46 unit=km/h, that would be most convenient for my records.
value=225 unit=km/h
